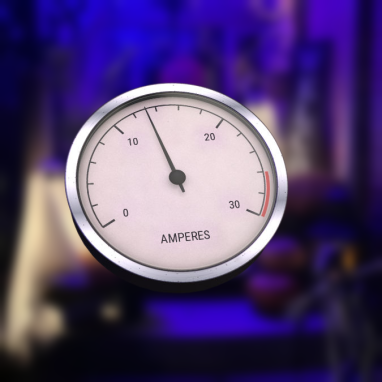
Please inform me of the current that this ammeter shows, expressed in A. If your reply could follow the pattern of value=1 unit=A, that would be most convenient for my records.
value=13 unit=A
